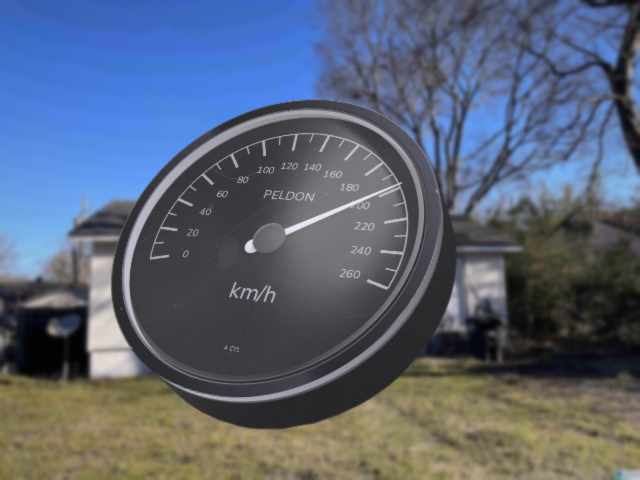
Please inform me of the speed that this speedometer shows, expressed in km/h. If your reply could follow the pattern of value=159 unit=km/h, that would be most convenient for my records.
value=200 unit=km/h
